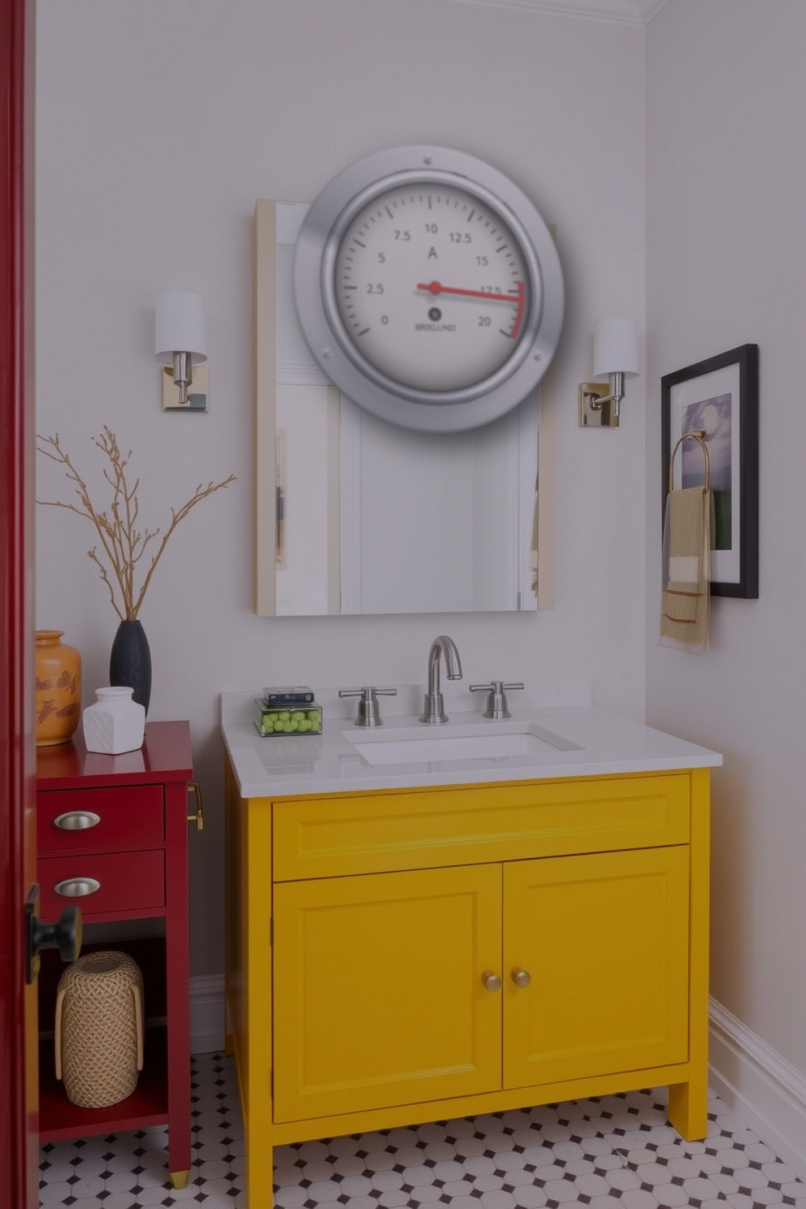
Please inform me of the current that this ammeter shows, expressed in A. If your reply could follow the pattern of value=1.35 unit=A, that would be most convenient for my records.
value=18 unit=A
